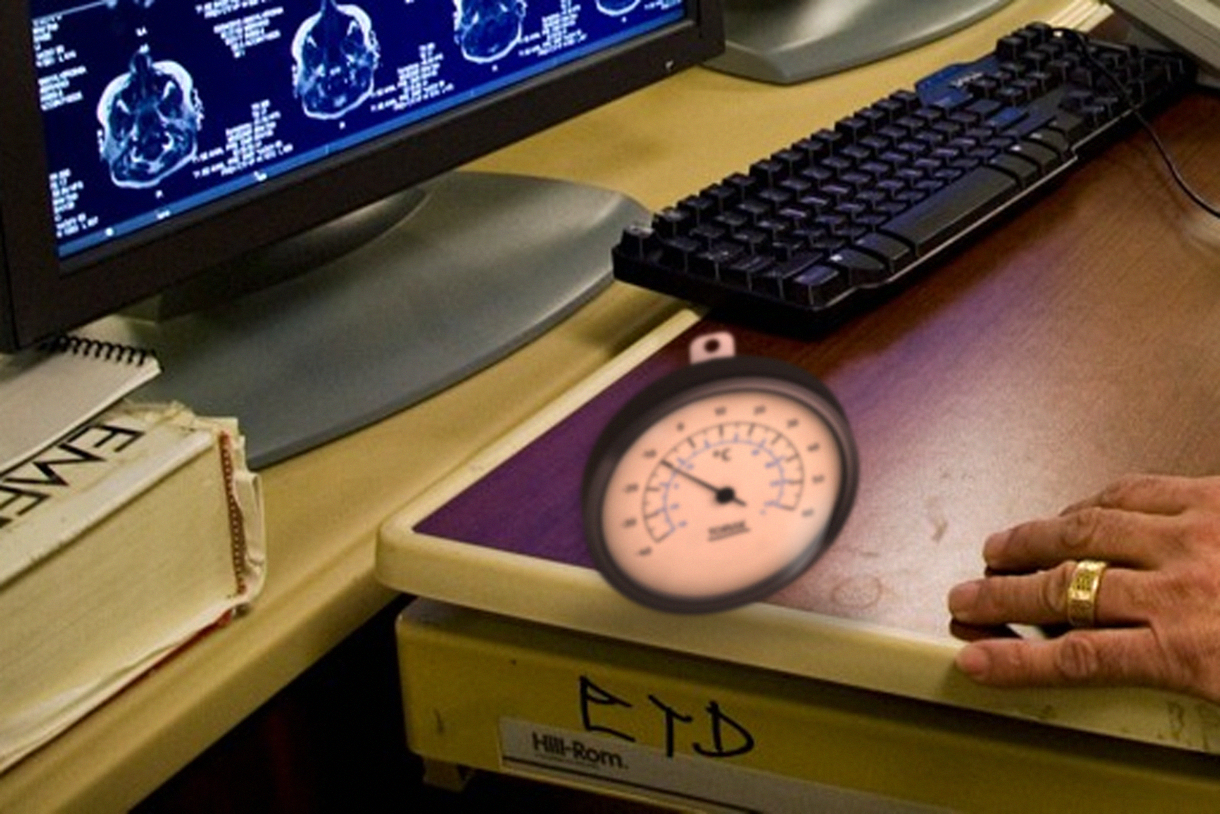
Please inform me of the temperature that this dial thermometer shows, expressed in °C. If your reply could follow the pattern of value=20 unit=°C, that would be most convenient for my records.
value=-10 unit=°C
